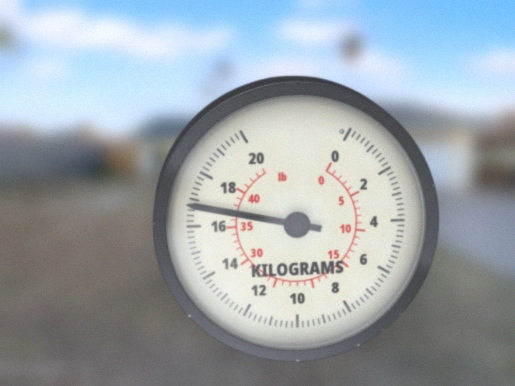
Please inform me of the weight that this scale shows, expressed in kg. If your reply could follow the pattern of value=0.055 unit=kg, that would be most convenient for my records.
value=16.8 unit=kg
